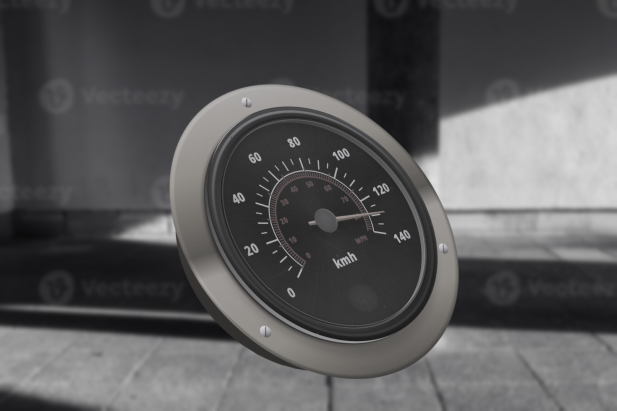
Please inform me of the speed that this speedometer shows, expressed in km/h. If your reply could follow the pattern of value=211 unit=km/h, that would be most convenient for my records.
value=130 unit=km/h
